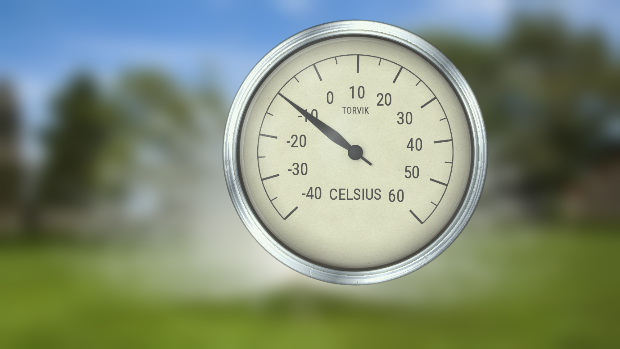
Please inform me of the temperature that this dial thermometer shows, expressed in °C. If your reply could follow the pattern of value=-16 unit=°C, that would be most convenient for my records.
value=-10 unit=°C
